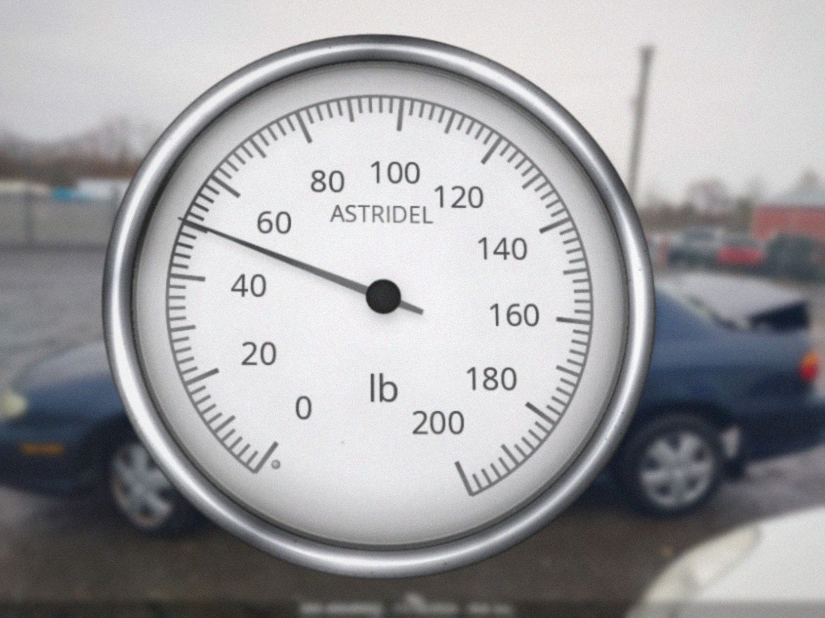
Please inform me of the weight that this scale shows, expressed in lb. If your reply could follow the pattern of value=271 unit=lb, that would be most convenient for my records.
value=50 unit=lb
